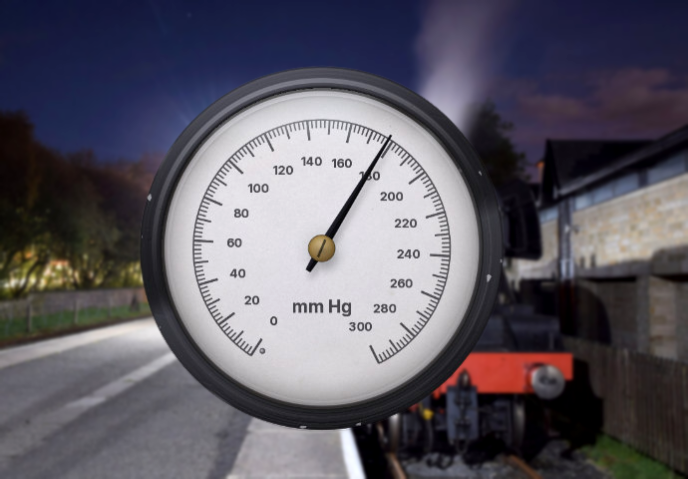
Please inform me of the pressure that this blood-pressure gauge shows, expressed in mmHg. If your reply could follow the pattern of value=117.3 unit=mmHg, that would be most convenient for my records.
value=178 unit=mmHg
